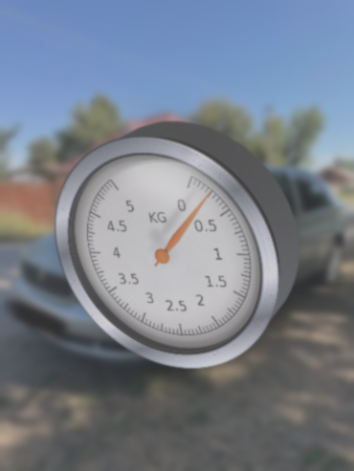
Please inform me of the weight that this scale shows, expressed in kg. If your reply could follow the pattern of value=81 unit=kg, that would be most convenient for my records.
value=0.25 unit=kg
